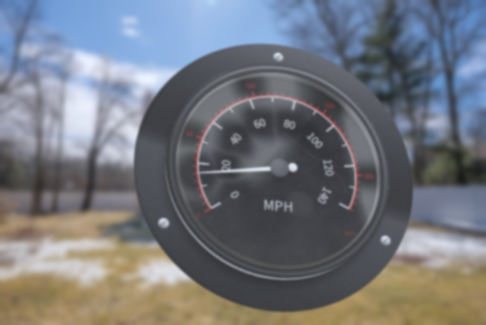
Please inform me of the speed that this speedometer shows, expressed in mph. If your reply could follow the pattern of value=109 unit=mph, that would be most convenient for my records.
value=15 unit=mph
